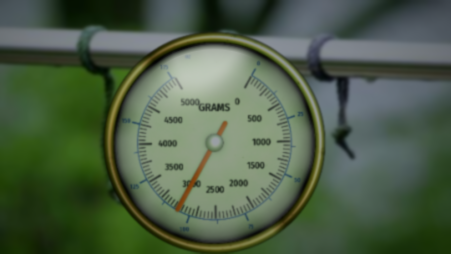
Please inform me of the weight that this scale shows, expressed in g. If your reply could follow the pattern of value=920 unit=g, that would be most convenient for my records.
value=3000 unit=g
